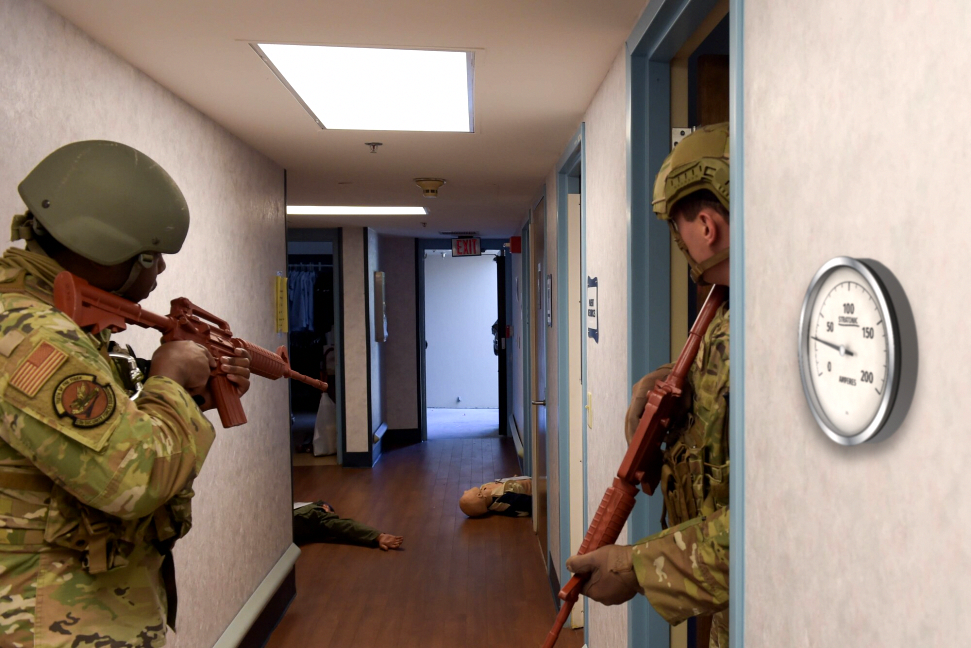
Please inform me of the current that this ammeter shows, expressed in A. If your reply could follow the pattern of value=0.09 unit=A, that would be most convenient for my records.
value=30 unit=A
